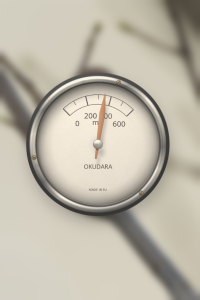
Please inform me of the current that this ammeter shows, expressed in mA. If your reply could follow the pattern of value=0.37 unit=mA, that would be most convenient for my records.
value=350 unit=mA
